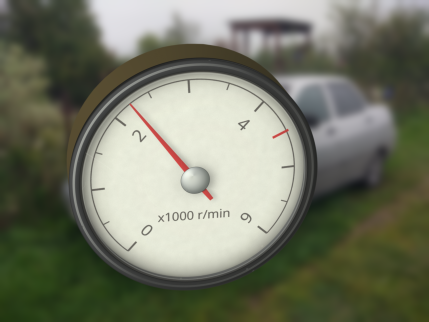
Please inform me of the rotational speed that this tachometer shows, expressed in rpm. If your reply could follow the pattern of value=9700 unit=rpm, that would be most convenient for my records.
value=2250 unit=rpm
